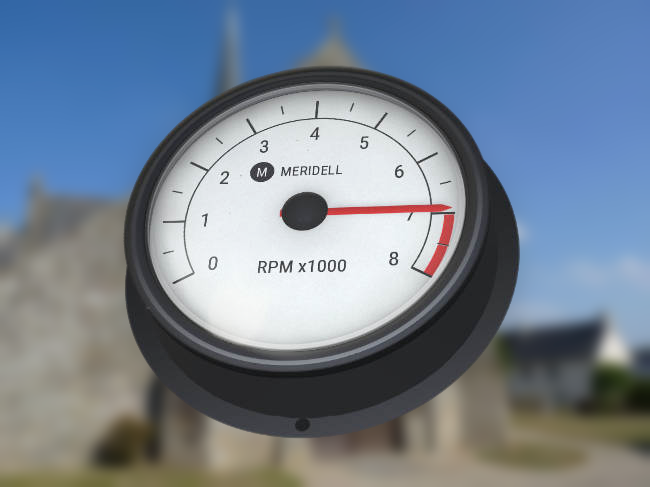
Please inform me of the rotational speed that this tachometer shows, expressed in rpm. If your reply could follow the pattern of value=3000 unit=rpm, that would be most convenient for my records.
value=7000 unit=rpm
